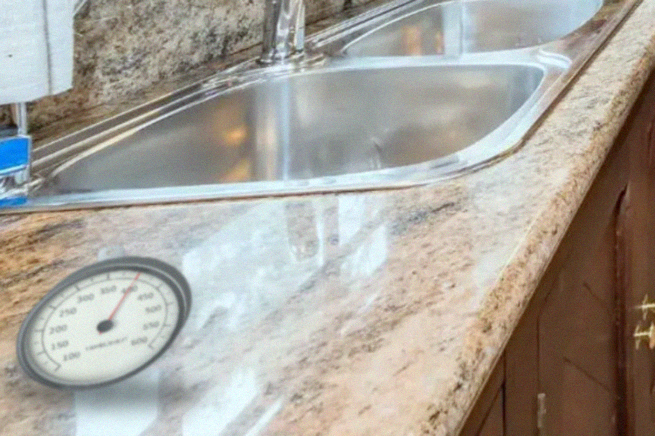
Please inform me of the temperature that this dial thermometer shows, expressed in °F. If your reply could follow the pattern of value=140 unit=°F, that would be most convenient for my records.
value=400 unit=°F
